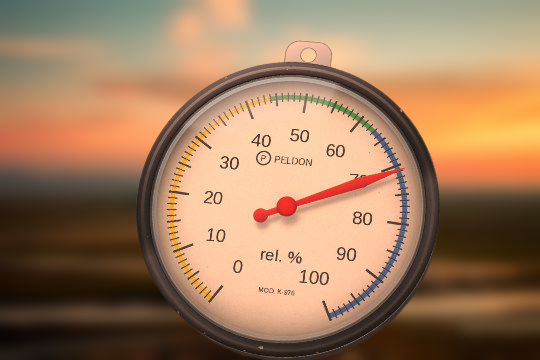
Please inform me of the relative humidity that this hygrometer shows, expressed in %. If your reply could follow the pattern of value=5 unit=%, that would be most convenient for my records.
value=71 unit=%
